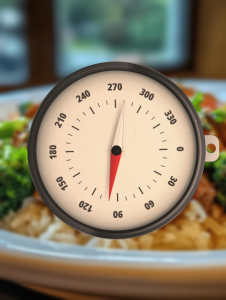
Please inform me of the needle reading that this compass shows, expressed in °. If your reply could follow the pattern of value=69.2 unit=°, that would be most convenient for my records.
value=100 unit=°
